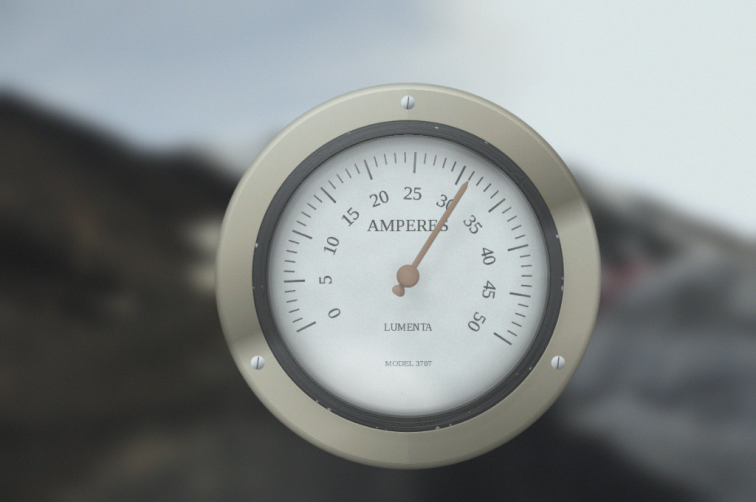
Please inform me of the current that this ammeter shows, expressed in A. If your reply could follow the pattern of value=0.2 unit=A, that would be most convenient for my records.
value=31 unit=A
